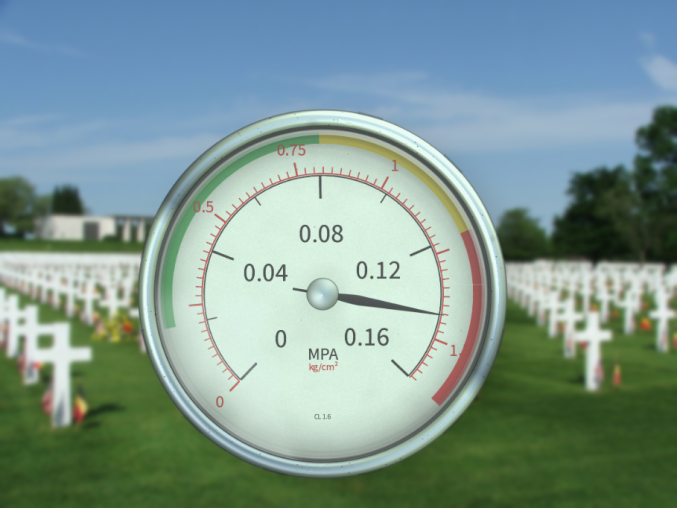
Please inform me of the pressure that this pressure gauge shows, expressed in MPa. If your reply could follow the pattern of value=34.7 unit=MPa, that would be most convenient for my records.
value=0.14 unit=MPa
